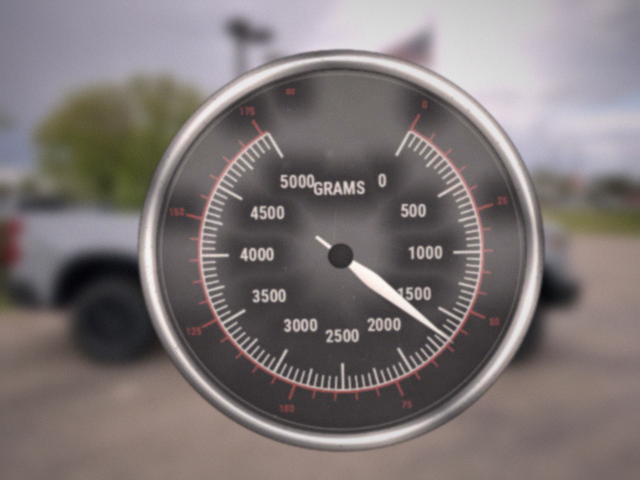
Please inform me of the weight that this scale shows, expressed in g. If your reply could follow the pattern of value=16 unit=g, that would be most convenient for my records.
value=1650 unit=g
